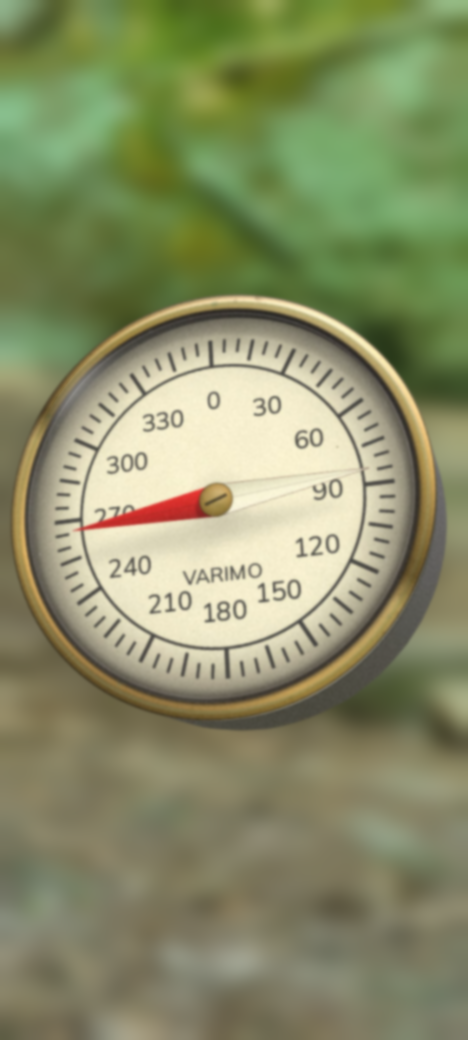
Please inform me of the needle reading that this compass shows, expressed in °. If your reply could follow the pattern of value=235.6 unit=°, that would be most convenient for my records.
value=265 unit=°
